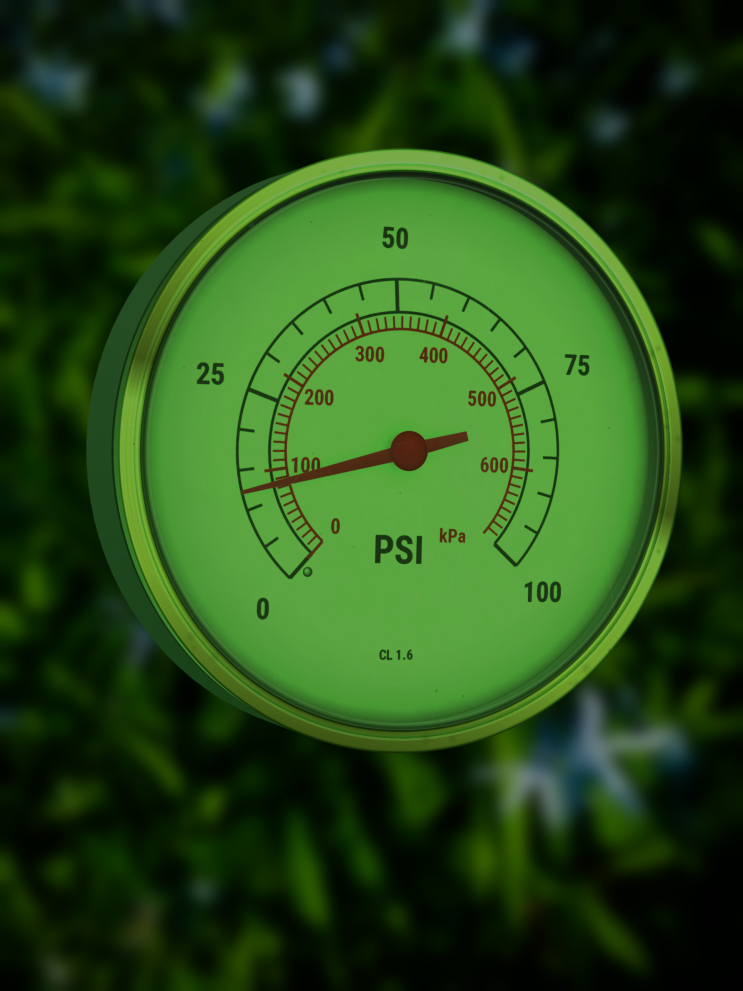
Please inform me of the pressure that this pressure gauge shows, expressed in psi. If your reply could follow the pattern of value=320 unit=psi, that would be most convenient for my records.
value=12.5 unit=psi
